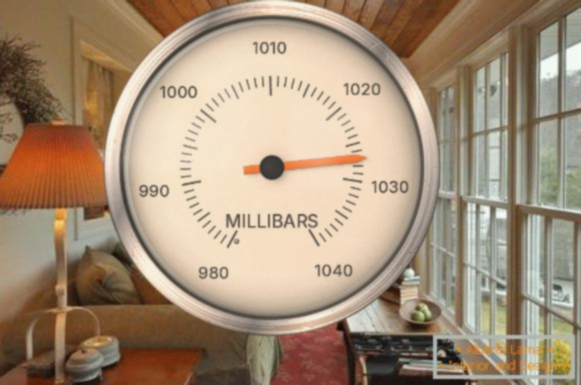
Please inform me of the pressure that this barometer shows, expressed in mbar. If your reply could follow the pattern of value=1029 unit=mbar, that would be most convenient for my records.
value=1027 unit=mbar
